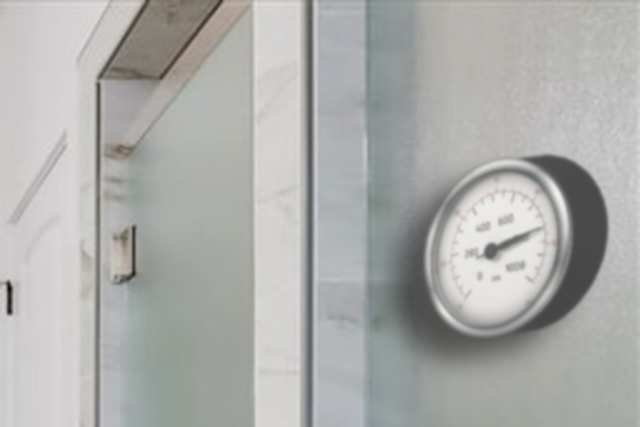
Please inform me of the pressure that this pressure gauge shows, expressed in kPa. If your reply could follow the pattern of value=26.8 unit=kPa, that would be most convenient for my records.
value=800 unit=kPa
